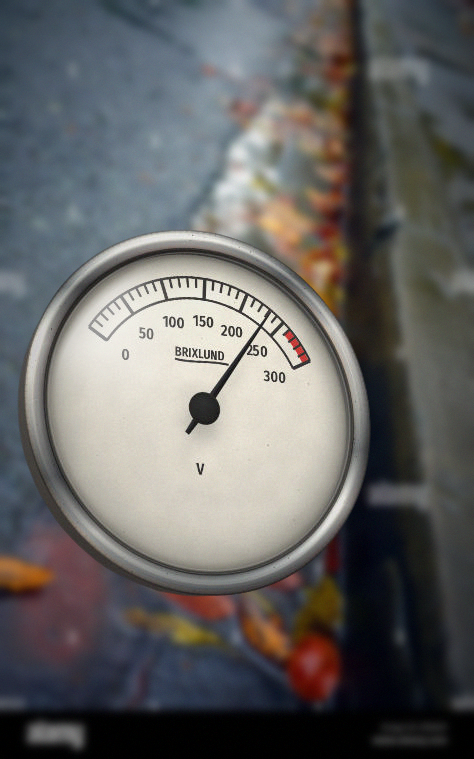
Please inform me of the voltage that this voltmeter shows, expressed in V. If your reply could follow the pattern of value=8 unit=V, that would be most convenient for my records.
value=230 unit=V
